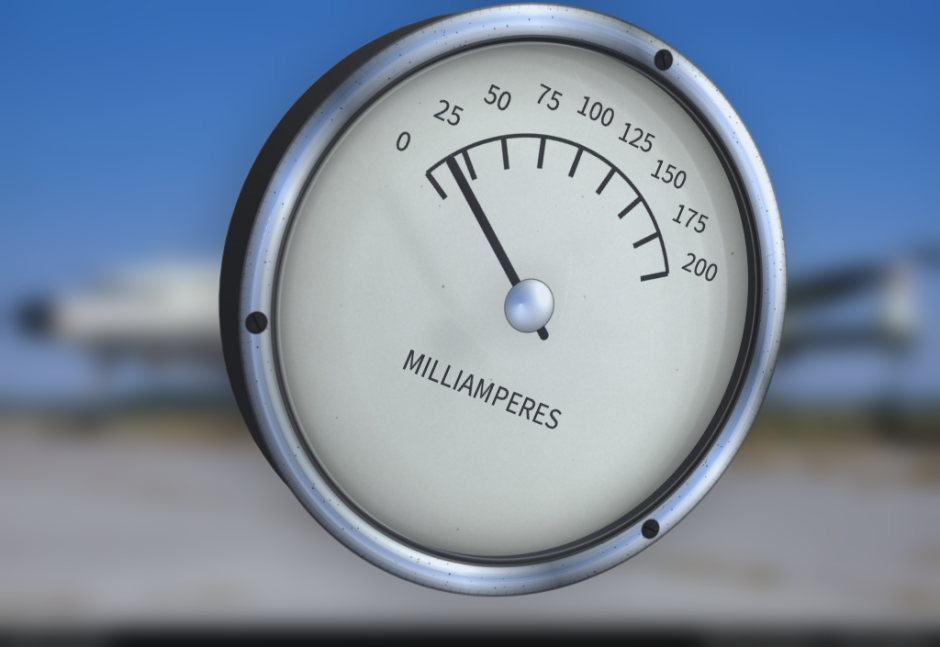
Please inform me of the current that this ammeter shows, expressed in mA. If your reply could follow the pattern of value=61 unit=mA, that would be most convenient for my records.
value=12.5 unit=mA
